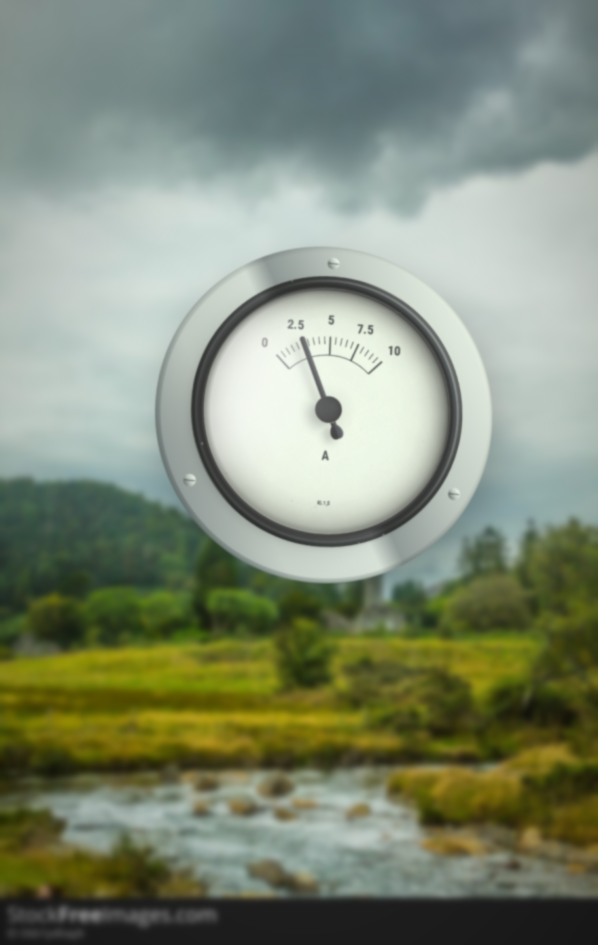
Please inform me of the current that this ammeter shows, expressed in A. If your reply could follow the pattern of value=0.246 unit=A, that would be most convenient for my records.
value=2.5 unit=A
